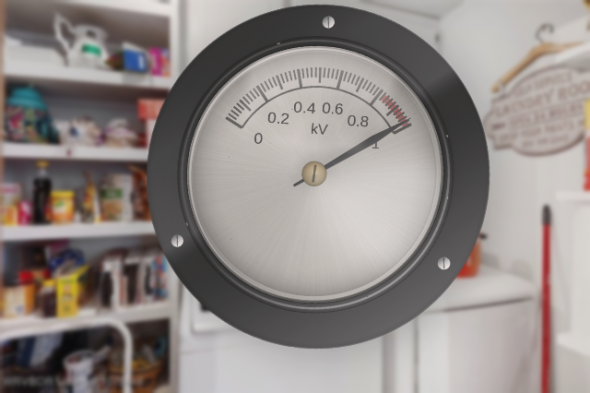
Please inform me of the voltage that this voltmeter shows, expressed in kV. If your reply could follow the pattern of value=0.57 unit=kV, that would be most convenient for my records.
value=0.98 unit=kV
